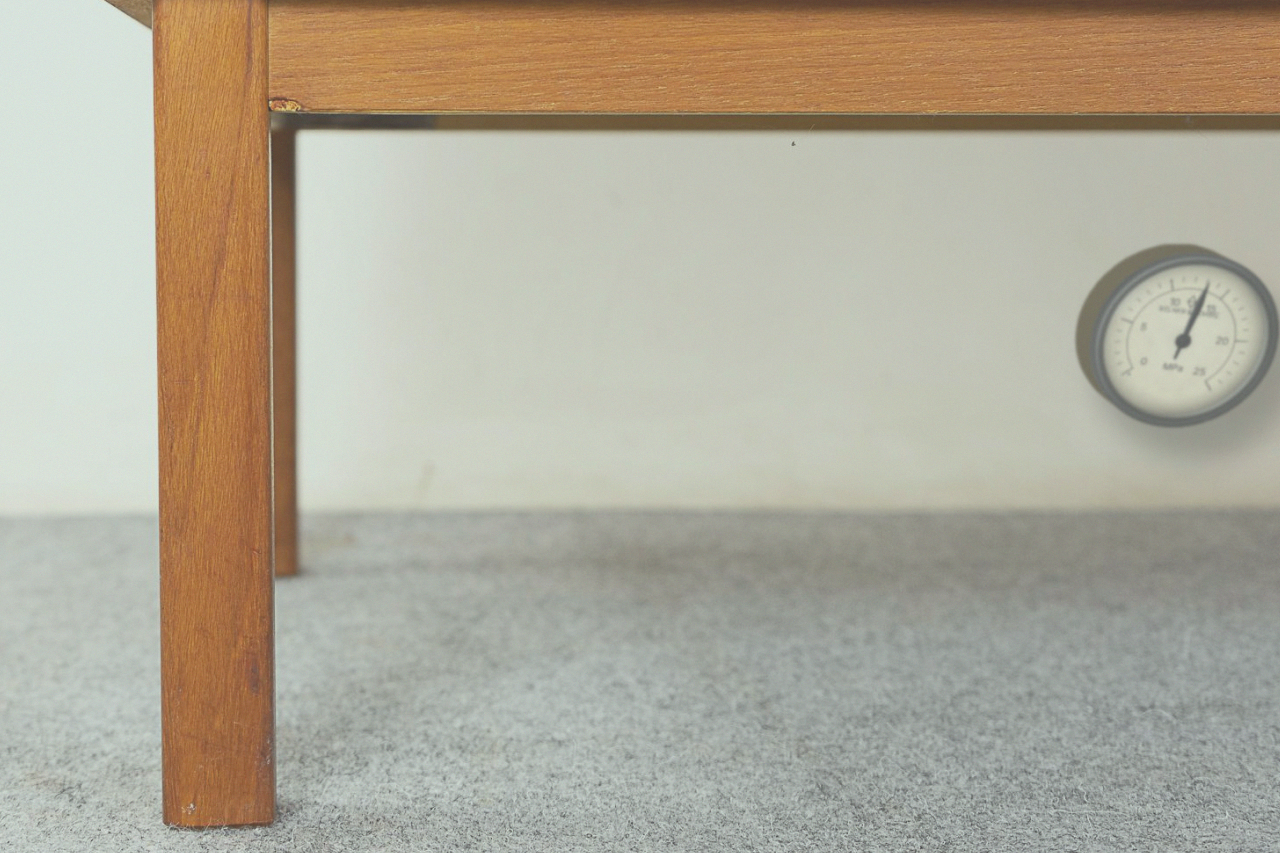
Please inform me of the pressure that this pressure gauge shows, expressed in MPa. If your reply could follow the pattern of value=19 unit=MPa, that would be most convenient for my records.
value=13 unit=MPa
